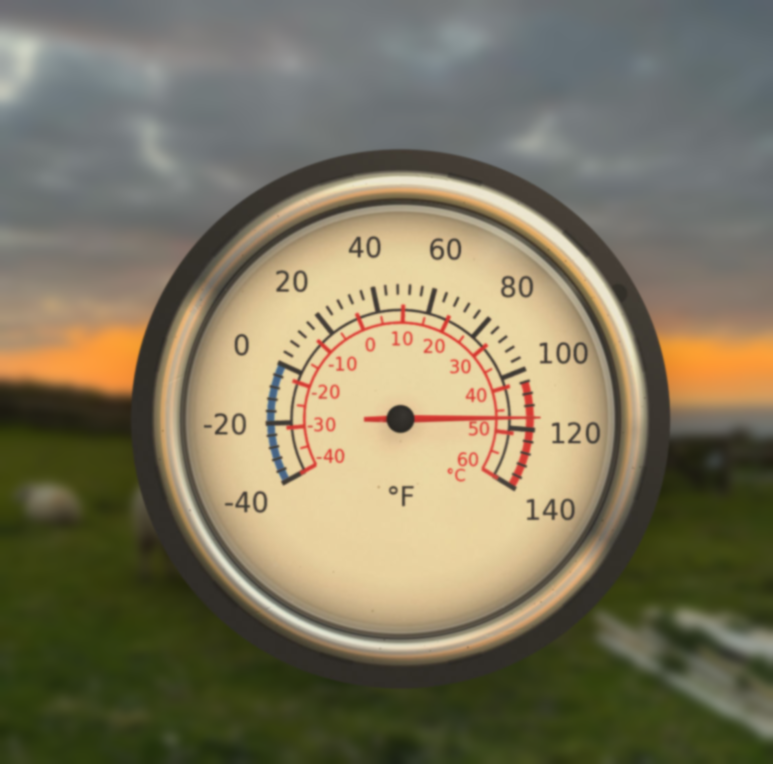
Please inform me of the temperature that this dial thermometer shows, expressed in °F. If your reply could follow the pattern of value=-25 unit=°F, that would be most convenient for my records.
value=116 unit=°F
